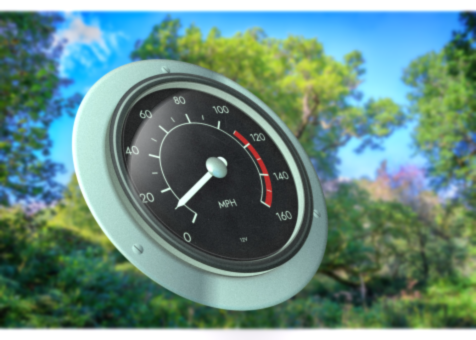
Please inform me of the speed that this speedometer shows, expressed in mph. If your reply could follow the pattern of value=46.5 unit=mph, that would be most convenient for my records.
value=10 unit=mph
